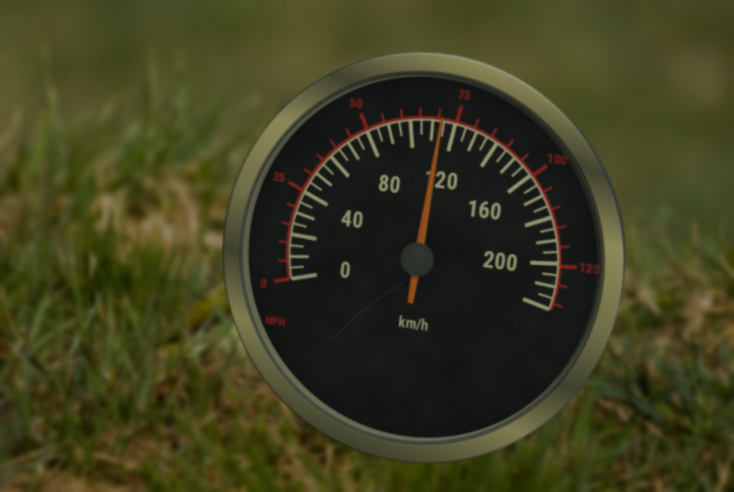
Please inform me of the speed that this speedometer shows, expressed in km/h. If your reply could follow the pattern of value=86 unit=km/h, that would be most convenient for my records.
value=115 unit=km/h
